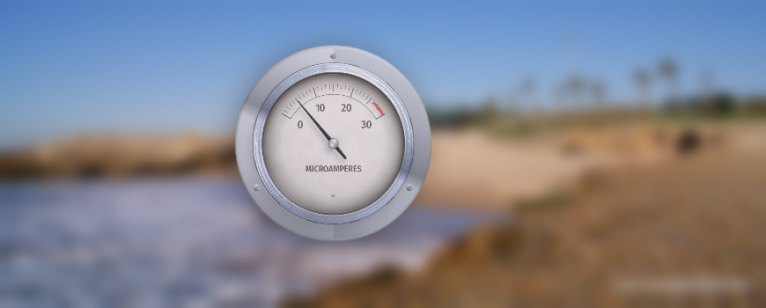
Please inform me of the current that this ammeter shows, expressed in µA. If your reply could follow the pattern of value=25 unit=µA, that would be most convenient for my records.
value=5 unit=µA
